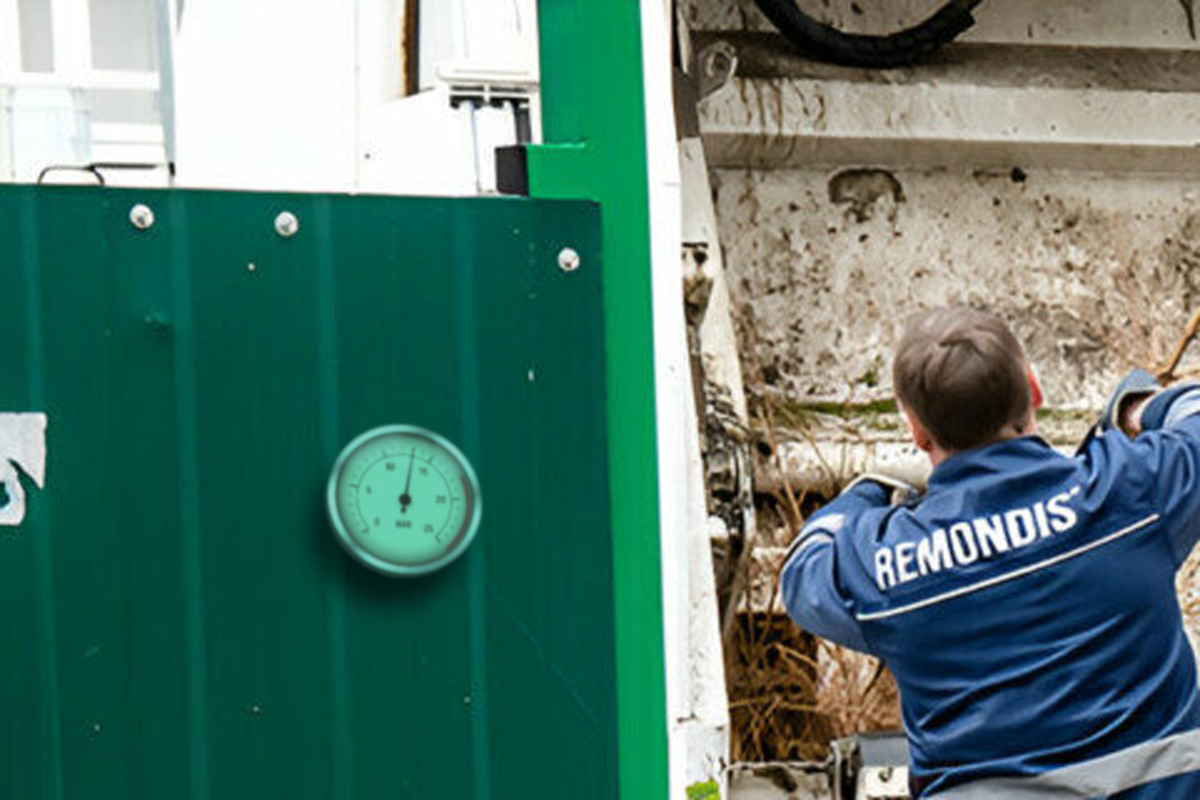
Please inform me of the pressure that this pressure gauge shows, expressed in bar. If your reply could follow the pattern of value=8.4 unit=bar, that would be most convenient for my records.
value=13 unit=bar
